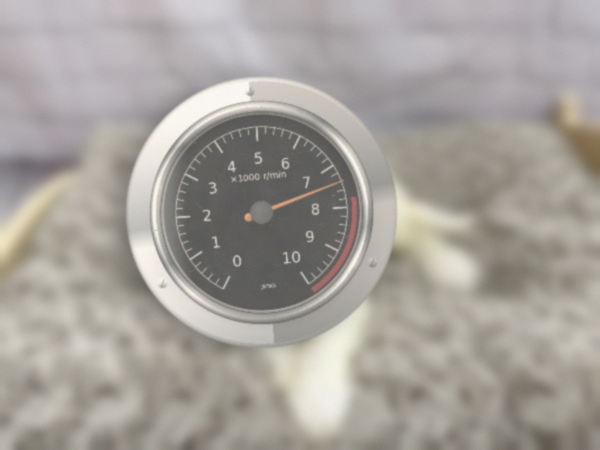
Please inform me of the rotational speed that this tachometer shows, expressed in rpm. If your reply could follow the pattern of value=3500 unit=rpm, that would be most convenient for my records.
value=7400 unit=rpm
